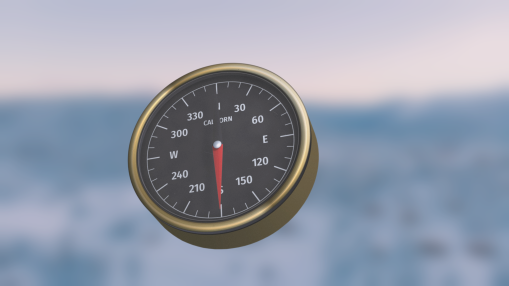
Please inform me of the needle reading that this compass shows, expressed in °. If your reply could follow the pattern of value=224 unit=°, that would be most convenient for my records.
value=180 unit=°
